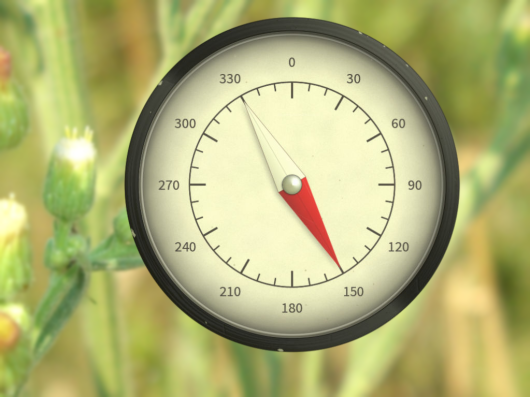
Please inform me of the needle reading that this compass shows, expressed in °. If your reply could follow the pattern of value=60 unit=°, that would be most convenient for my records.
value=150 unit=°
